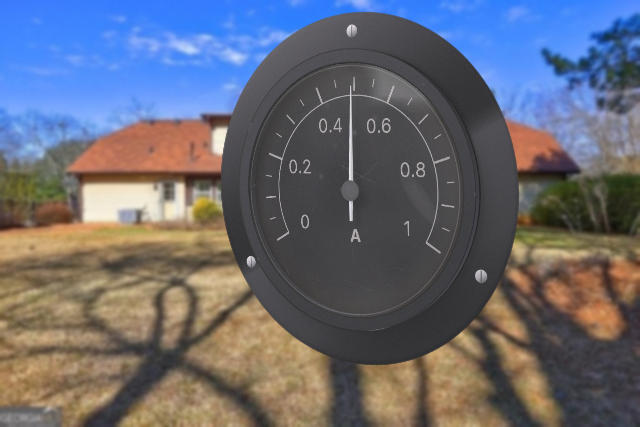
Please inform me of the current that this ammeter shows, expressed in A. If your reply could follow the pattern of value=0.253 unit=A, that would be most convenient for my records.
value=0.5 unit=A
